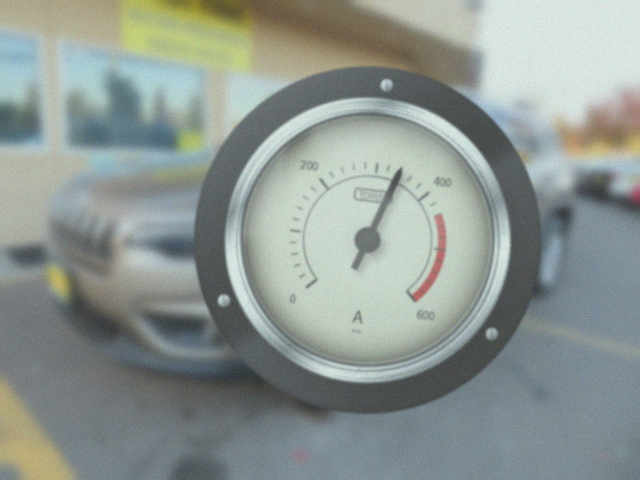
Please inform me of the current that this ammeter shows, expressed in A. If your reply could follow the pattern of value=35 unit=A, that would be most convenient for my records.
value=340 unit=A
